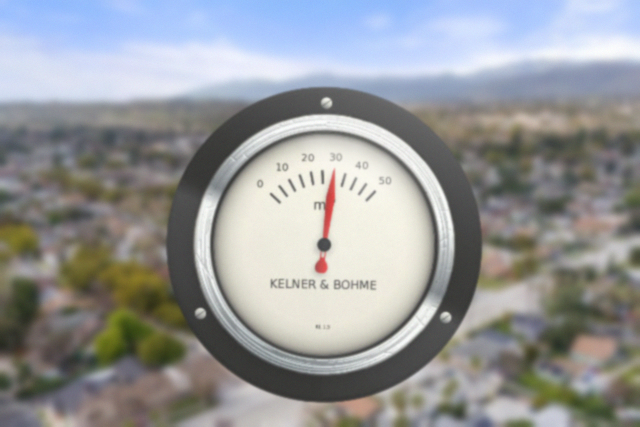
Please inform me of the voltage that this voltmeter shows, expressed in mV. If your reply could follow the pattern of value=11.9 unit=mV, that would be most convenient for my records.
value=30 unit=mV
